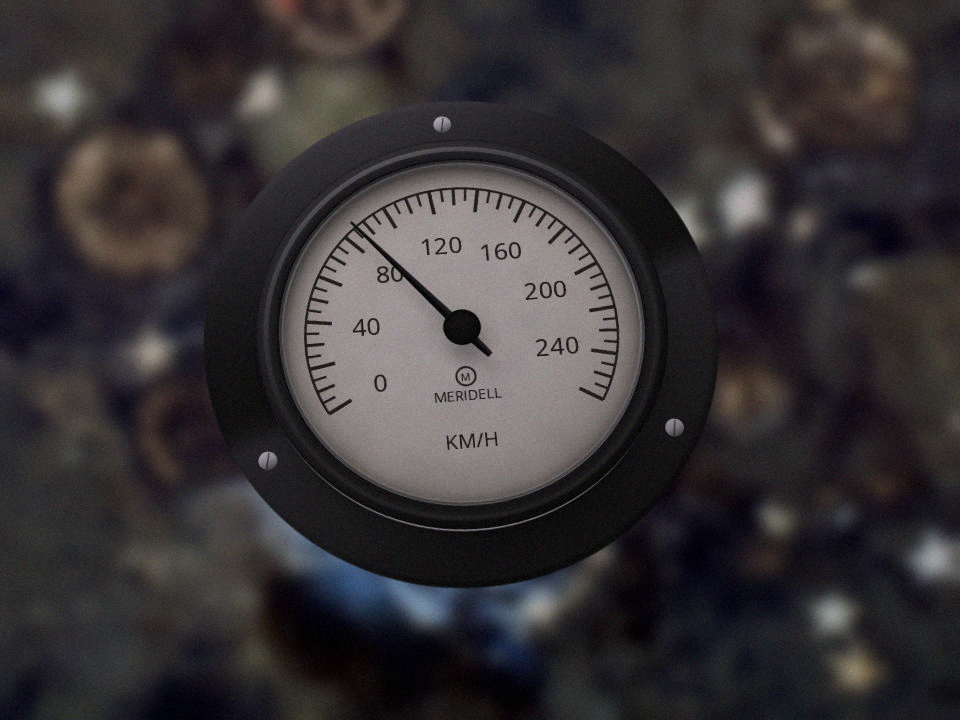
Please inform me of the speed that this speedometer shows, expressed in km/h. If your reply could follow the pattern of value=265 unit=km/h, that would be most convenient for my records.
value=85 unit=km/h
